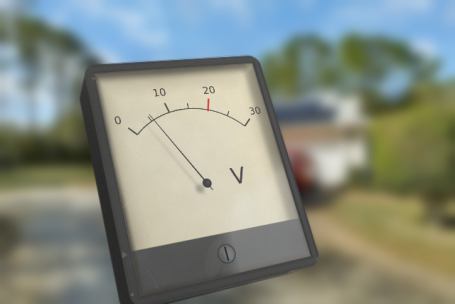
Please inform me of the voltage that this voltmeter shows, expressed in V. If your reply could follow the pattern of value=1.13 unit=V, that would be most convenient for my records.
value=5 unit=V
